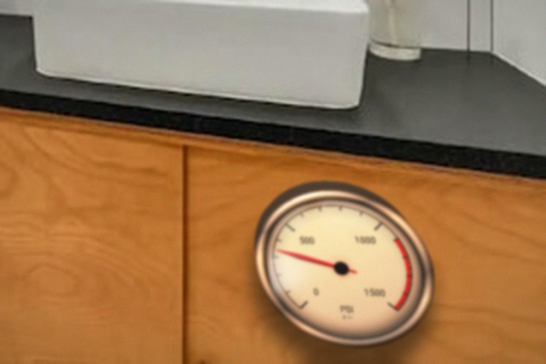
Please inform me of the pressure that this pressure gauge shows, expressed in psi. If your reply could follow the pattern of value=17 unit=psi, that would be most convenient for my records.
value=350 unit=psi
